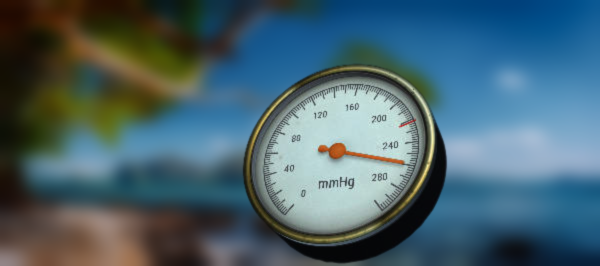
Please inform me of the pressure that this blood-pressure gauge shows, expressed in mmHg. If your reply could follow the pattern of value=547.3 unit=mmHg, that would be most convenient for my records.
value=260 unit=mmHg
